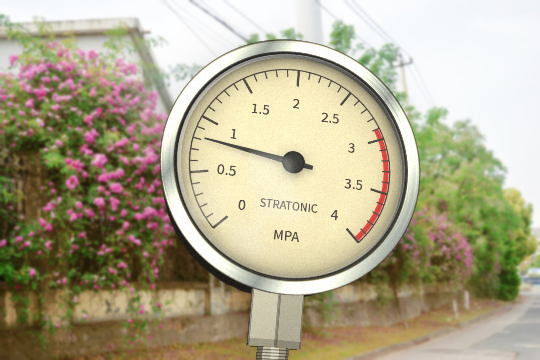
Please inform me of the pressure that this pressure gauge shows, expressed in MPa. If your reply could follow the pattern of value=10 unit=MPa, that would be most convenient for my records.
value=0.8 unit=MPa
